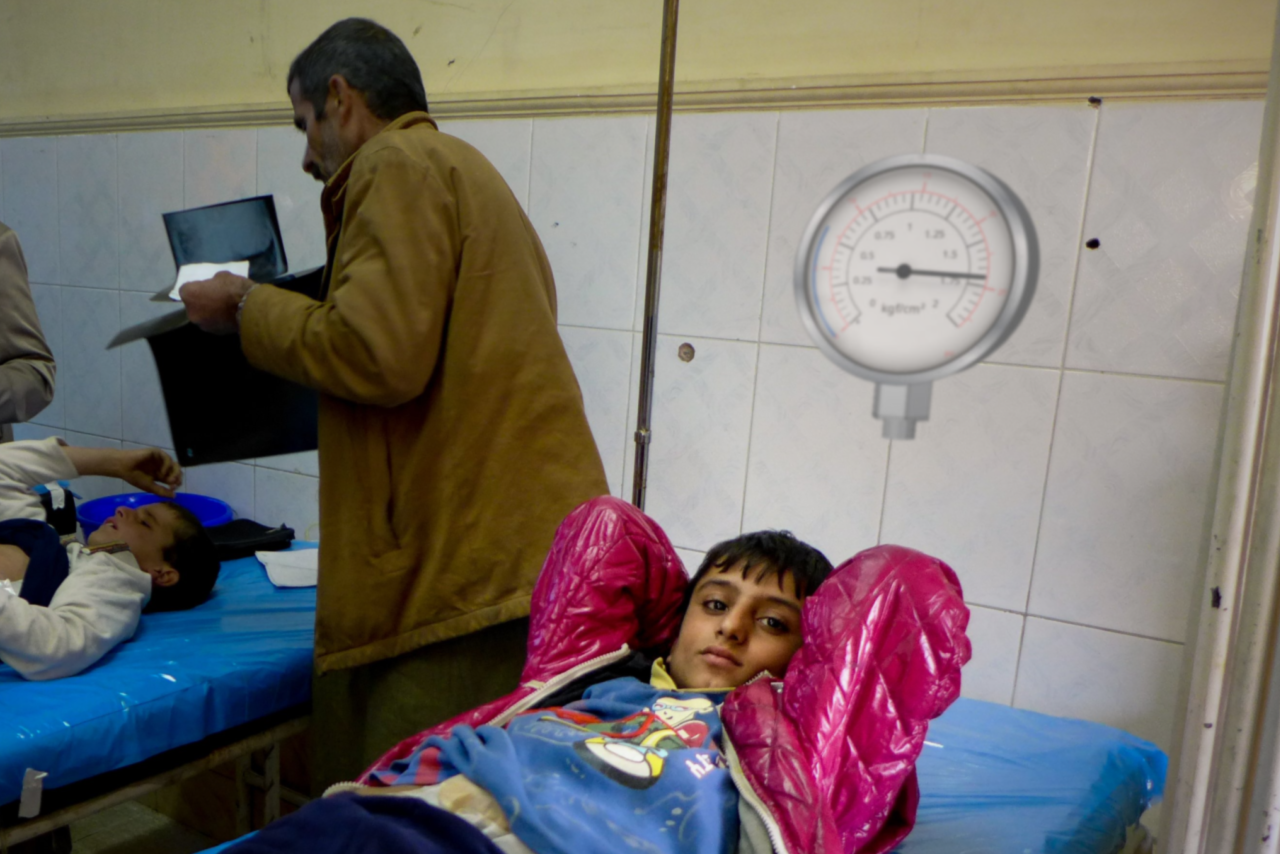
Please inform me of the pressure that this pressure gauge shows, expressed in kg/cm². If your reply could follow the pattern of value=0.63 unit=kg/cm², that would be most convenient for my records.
value=1.7 unit=kg/cm²
